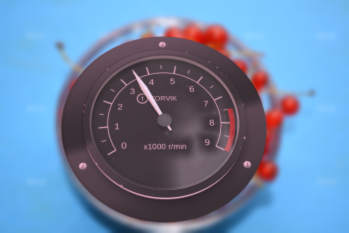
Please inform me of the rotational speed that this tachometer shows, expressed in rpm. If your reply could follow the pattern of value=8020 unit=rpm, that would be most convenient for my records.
value=3500 unit=rpm
